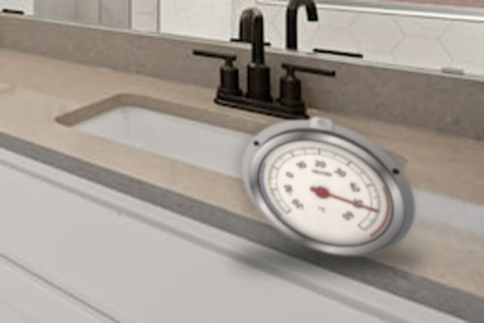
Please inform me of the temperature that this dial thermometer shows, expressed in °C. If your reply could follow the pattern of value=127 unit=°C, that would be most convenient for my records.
value=50 unit=°C
